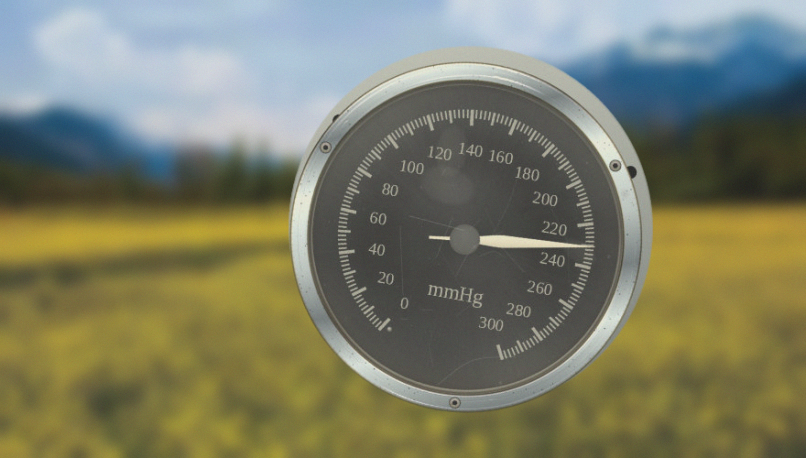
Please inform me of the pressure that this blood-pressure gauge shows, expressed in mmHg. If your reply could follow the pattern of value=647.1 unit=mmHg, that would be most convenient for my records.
value=230 unit=mmHg
